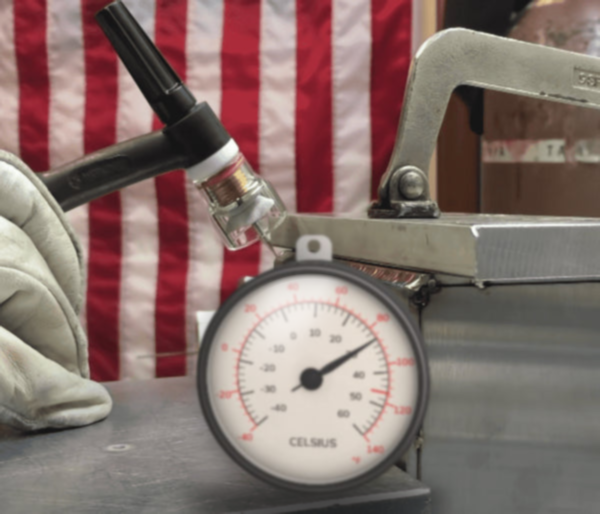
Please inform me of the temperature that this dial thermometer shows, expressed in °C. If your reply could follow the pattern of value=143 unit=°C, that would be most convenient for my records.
value=30 unit=°C
